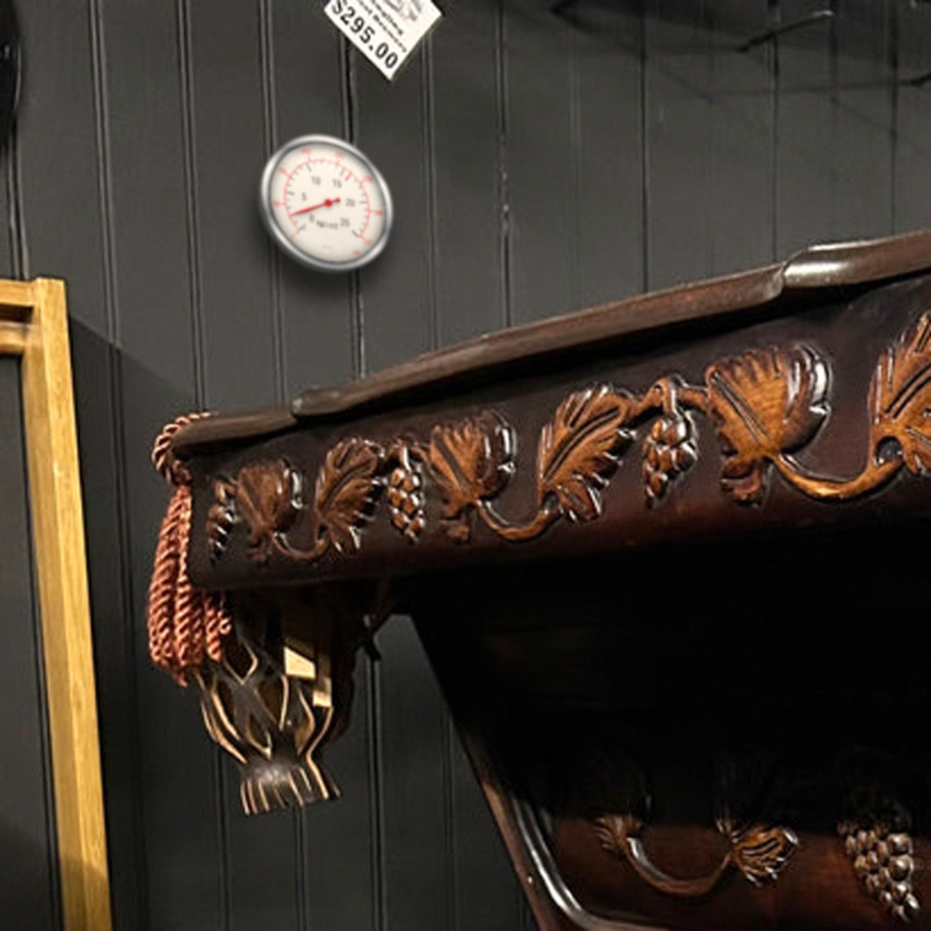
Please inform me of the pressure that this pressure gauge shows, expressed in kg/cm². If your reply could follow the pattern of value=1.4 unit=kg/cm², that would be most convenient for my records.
value=2 unit=kg/cm²
